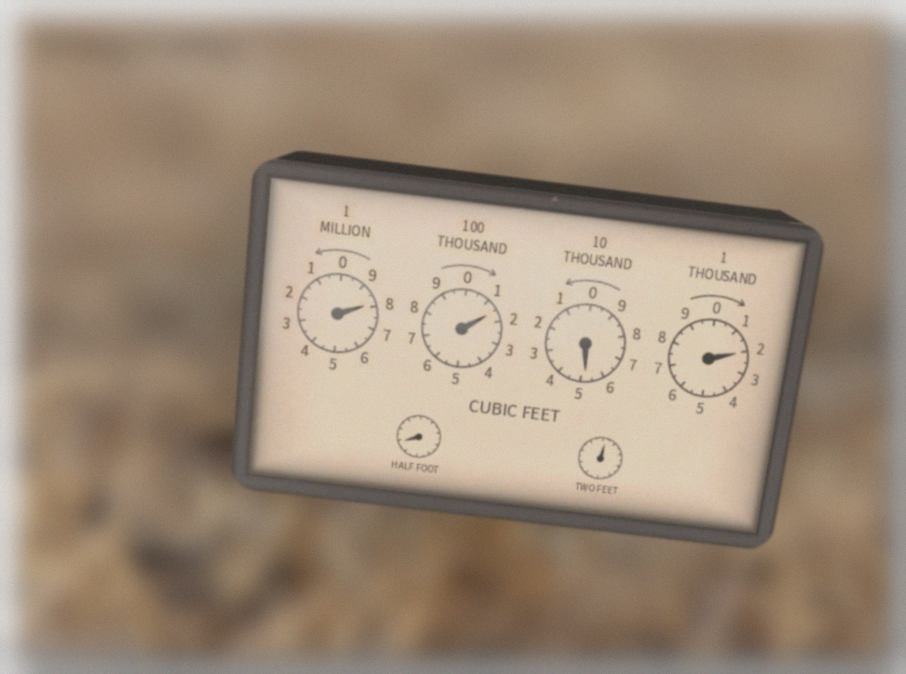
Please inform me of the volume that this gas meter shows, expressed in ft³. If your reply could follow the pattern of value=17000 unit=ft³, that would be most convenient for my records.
value=815200 unit=ft³
